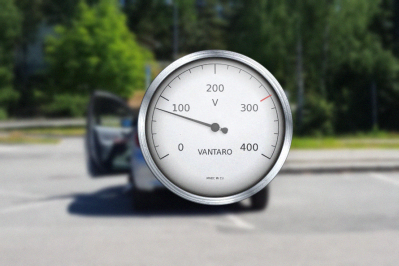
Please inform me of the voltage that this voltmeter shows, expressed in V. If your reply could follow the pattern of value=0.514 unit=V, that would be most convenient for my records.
value=80 unit=V
